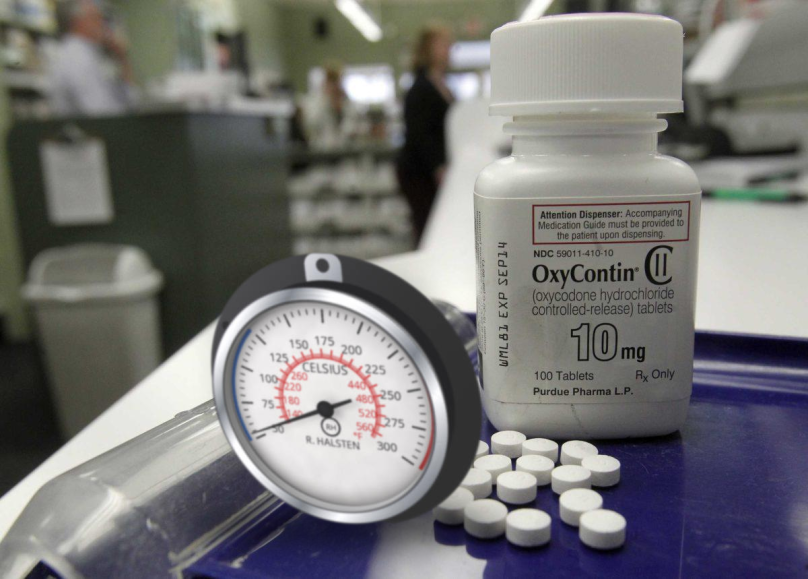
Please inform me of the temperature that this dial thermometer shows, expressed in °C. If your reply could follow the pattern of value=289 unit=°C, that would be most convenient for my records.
value=55 unit=°C
